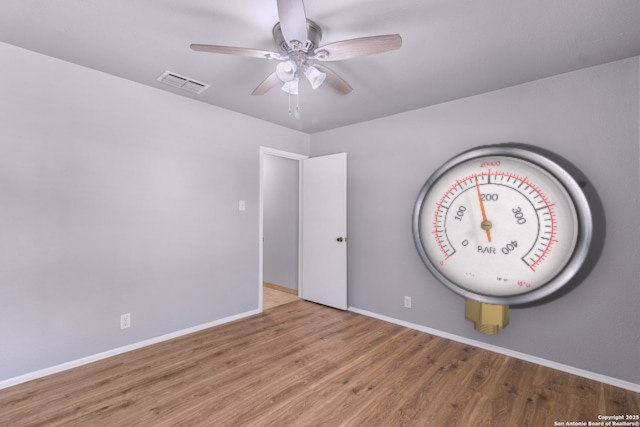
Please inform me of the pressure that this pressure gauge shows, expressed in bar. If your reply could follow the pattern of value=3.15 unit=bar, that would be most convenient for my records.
value=180 unit=bar
